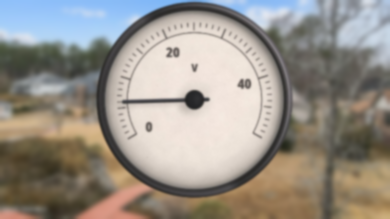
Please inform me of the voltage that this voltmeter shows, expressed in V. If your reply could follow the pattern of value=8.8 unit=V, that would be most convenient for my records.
value=6 unit=V
